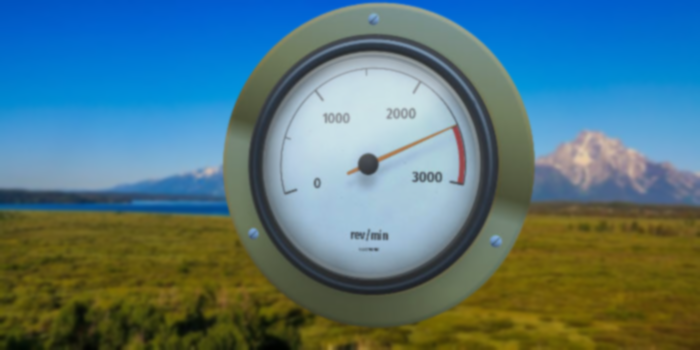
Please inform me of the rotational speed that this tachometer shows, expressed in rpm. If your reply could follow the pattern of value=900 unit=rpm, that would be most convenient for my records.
value=2500 unit=rpm
